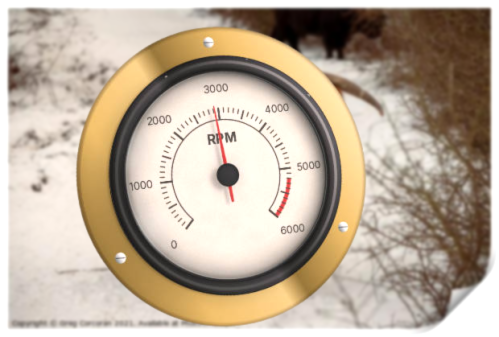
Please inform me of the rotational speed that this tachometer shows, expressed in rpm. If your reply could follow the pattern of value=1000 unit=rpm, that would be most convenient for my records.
value=2900 unit=rpm
